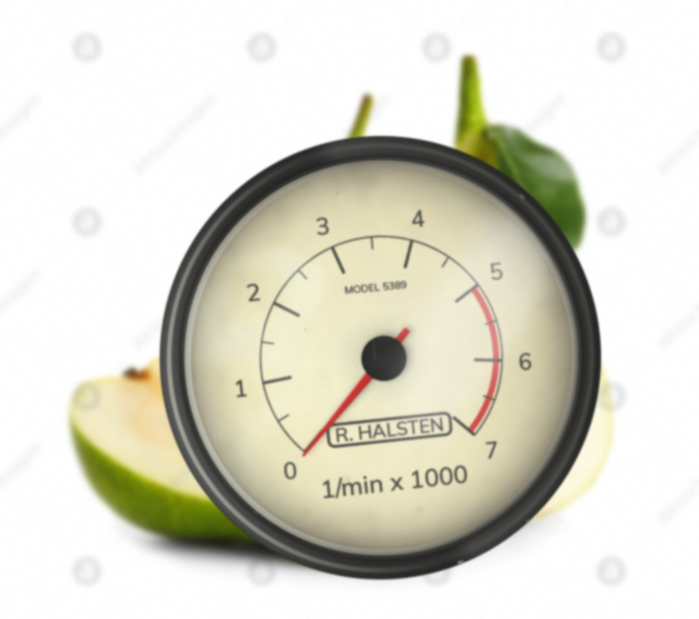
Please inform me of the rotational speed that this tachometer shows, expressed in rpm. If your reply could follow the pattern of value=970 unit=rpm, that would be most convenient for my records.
value=0 unit=rpm
